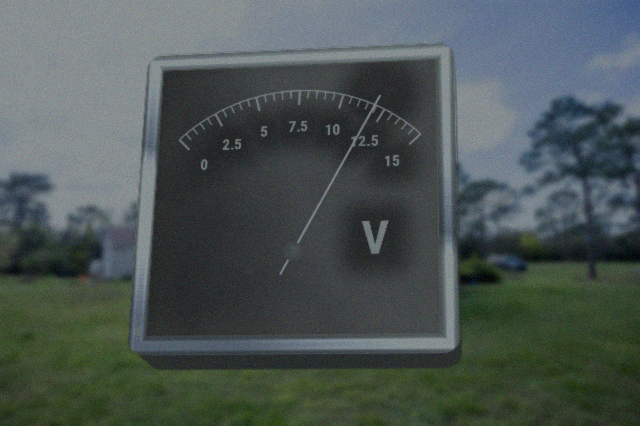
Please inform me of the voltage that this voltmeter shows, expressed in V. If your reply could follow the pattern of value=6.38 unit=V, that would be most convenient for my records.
value=12 unit=V
